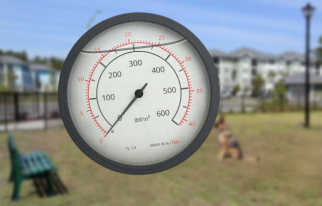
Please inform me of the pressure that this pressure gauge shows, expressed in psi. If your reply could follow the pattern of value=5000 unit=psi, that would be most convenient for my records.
value=0 unit=psi
